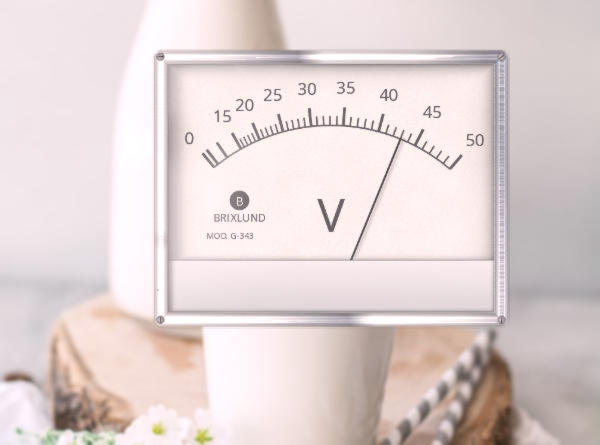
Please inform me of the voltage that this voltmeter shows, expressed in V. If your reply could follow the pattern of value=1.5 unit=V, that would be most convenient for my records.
value=43 unit=V
